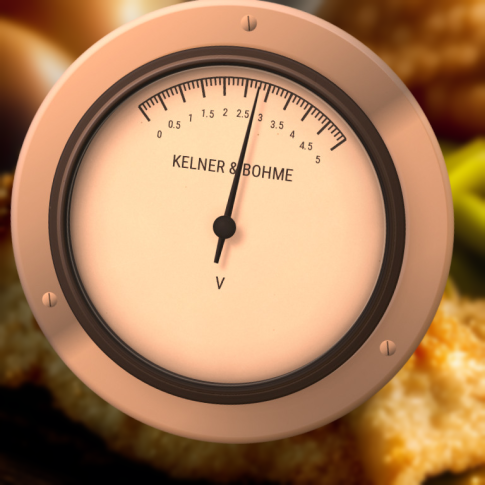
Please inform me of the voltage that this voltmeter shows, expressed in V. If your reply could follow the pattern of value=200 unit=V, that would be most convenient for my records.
value=2.8 unit=V
